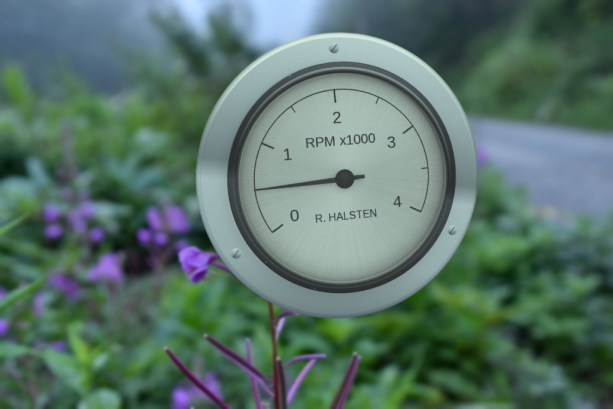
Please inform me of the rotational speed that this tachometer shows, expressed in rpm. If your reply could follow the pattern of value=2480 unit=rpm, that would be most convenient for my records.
value=500 unit=rpm
